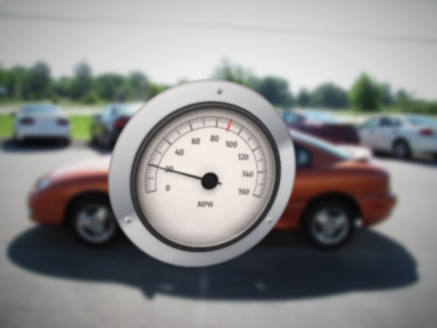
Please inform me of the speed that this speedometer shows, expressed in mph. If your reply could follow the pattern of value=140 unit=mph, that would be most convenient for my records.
value=20 unit=mph
